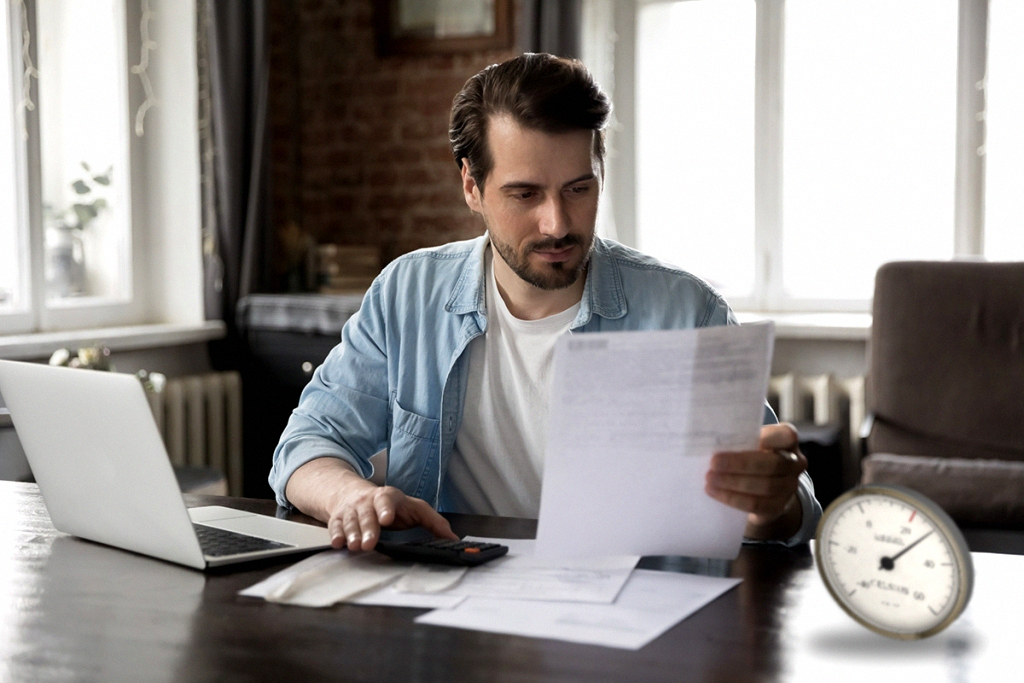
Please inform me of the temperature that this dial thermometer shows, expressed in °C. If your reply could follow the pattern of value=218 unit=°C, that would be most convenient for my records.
value=28 unit=°C
